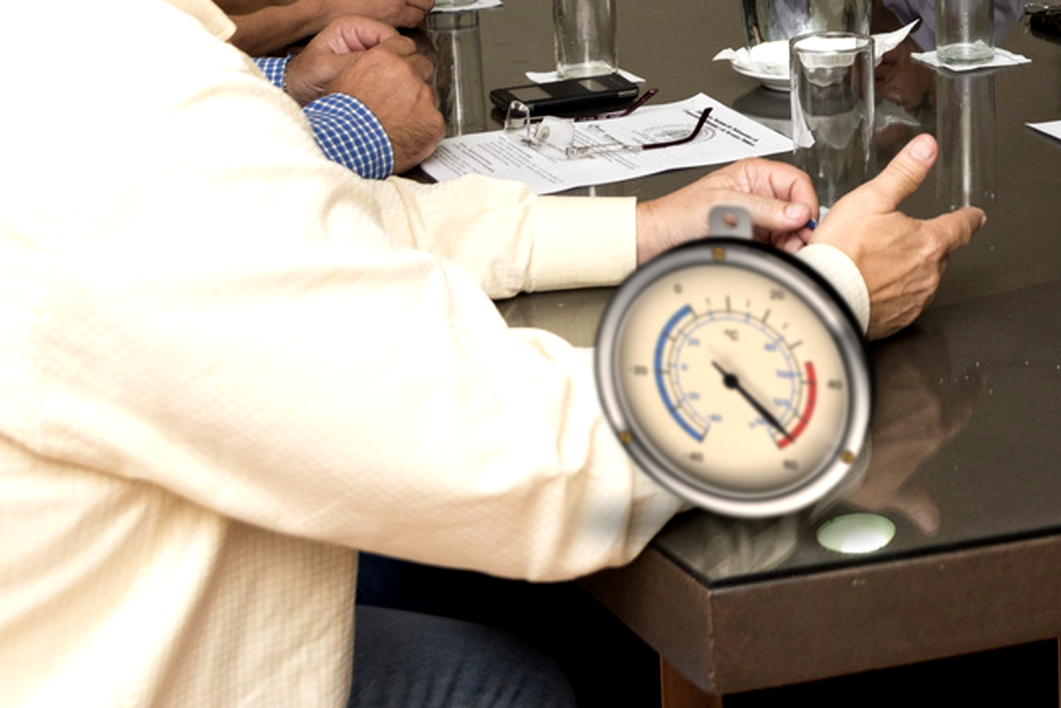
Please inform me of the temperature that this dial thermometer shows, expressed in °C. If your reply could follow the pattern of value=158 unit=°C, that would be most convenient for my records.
value=55 unit=°C
